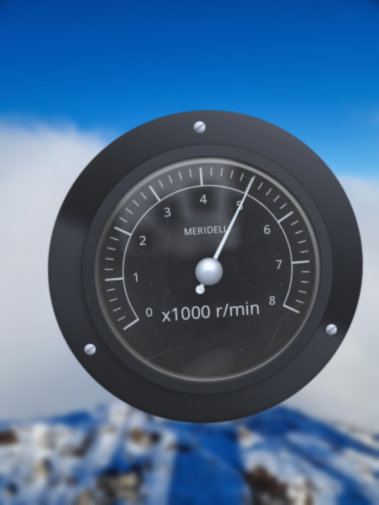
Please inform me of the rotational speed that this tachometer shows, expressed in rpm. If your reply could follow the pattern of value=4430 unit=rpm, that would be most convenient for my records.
value=5000 unit=rpm
